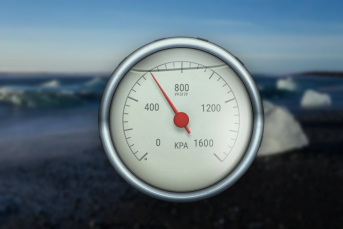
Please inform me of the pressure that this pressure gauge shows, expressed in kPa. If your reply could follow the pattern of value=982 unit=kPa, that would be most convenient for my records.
value=600 unit=kPa
